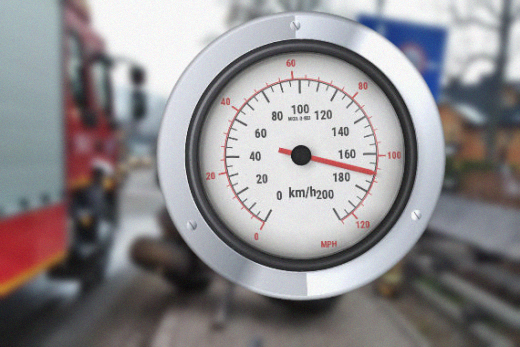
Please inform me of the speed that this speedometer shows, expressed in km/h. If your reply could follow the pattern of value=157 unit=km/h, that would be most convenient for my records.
value=170 unit=km/h
